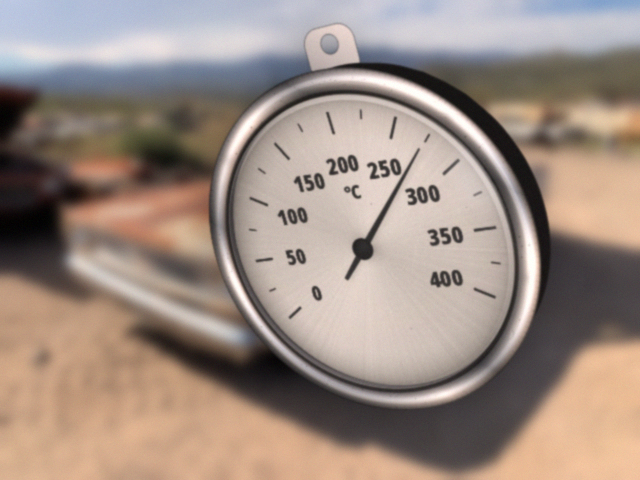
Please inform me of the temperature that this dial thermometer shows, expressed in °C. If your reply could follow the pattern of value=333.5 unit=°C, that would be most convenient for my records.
value=275 unit=°C
